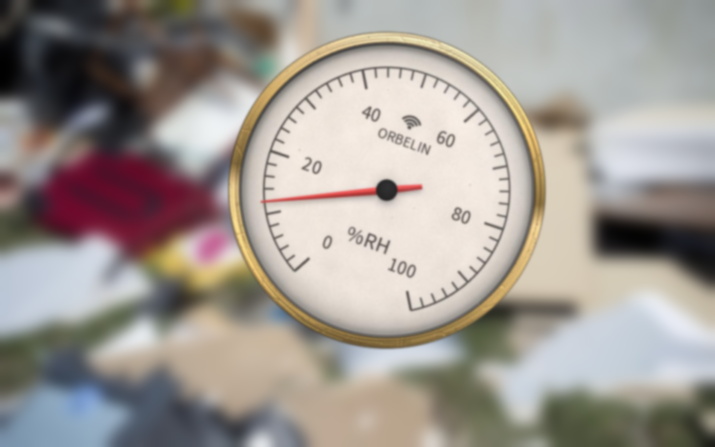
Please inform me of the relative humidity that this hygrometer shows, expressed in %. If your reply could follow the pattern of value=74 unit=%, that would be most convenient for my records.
value=12 unit=%
